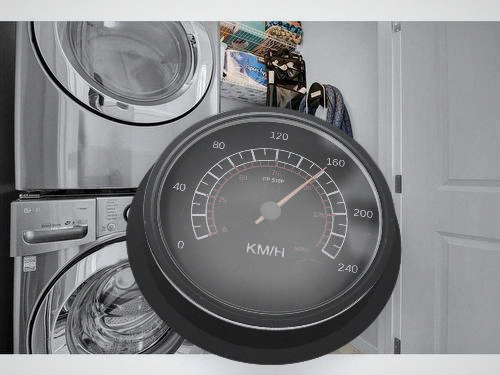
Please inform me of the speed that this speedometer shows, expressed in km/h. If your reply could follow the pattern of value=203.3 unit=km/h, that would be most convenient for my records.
value=160 unit=km/h
